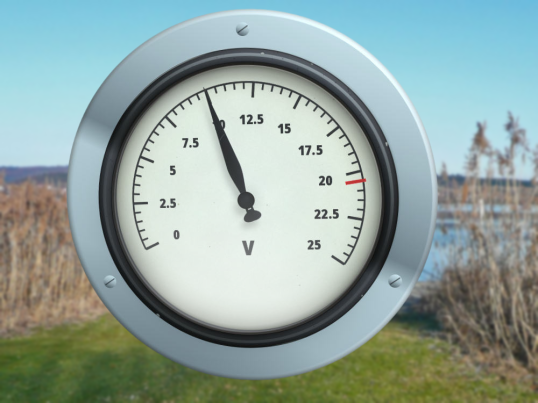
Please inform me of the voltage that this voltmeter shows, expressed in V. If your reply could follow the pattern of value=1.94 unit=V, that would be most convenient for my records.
value=10 unit=V
